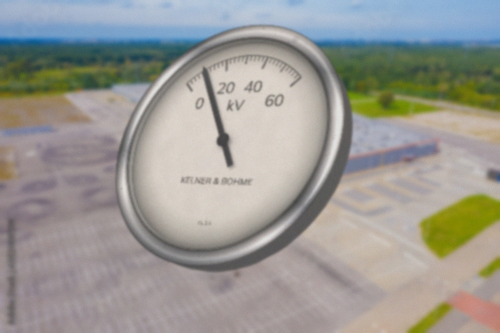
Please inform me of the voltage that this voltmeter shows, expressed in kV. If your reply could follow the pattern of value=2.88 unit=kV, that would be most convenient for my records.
value=10 unit=kV
